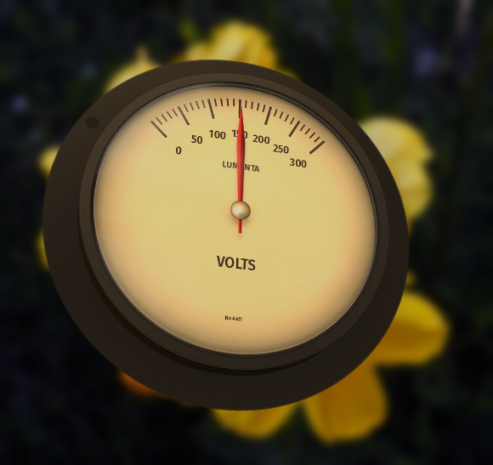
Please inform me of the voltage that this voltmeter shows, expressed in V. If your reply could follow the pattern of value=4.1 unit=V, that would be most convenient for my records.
value=150 unit=V
